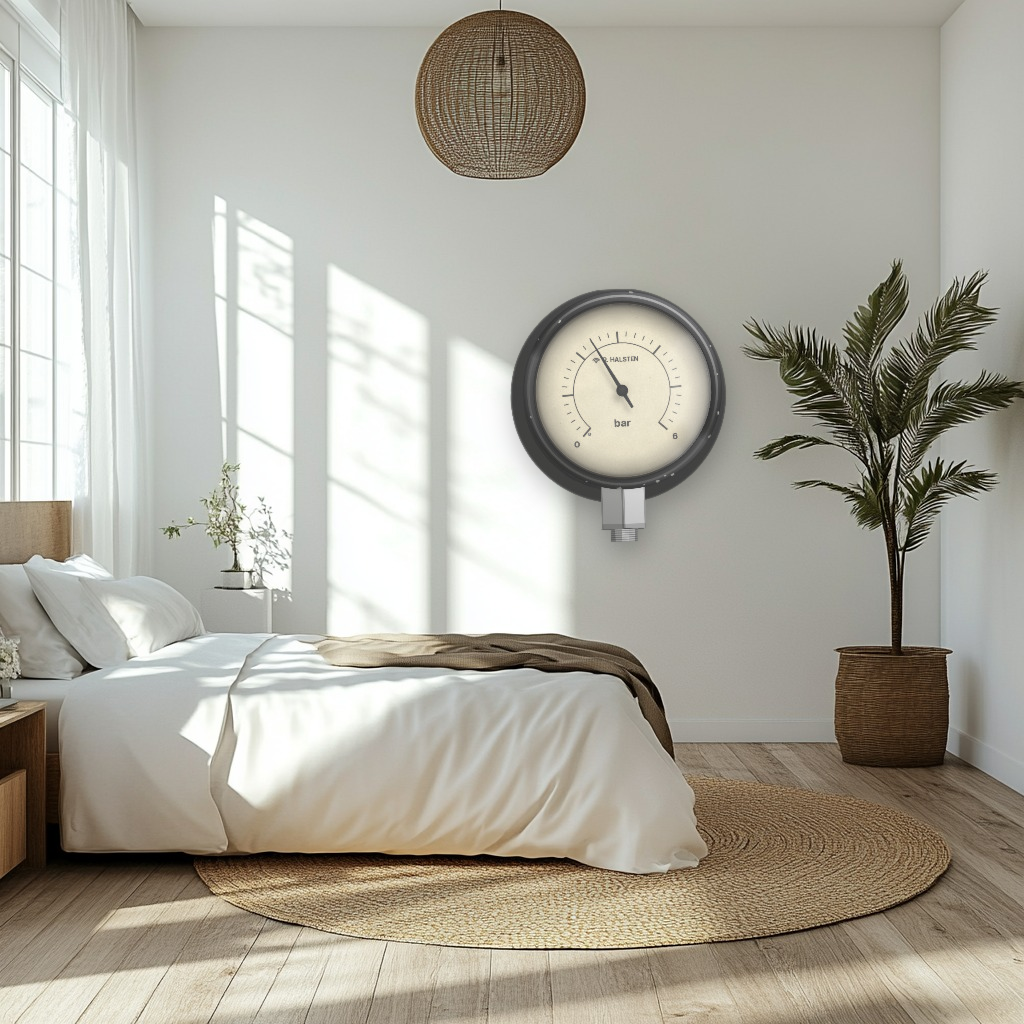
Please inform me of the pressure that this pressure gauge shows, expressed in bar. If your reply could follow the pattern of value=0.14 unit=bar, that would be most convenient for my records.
value=2.4 unit=bar
